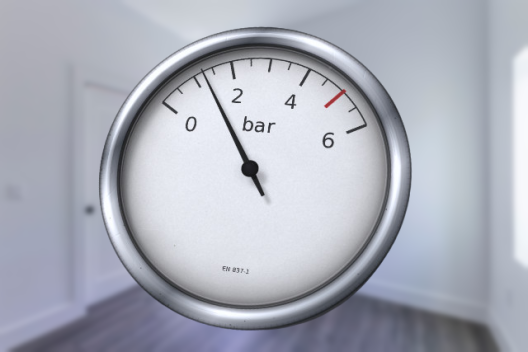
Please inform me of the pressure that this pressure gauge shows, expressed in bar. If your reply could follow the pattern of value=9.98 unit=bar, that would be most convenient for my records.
value=1.25 unit=bar
